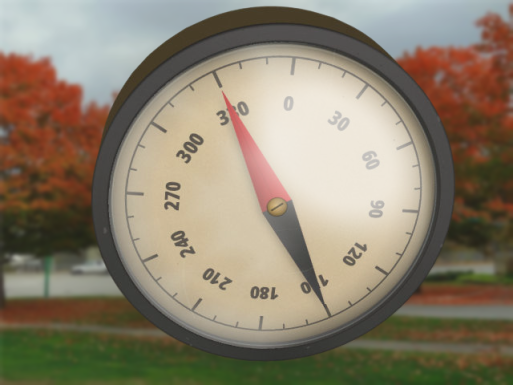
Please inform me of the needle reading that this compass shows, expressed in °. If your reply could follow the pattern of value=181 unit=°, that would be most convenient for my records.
value=330 unit=°
